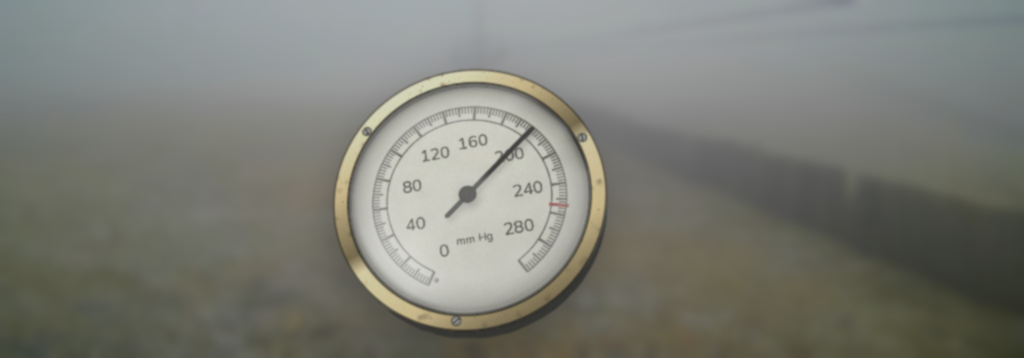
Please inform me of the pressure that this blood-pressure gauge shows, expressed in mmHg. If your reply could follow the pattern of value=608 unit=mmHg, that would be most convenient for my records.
value=200 unit=mmHg
